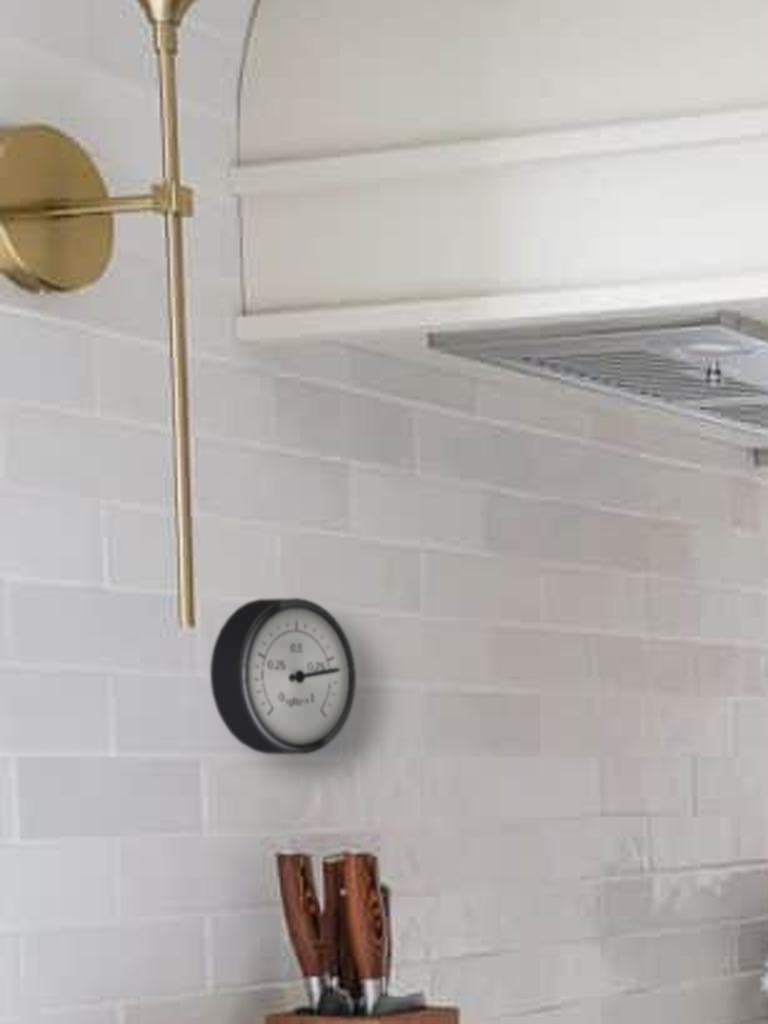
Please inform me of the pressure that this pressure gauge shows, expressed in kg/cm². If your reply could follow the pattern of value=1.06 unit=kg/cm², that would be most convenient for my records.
value=0.8 unit=kg/cm²
